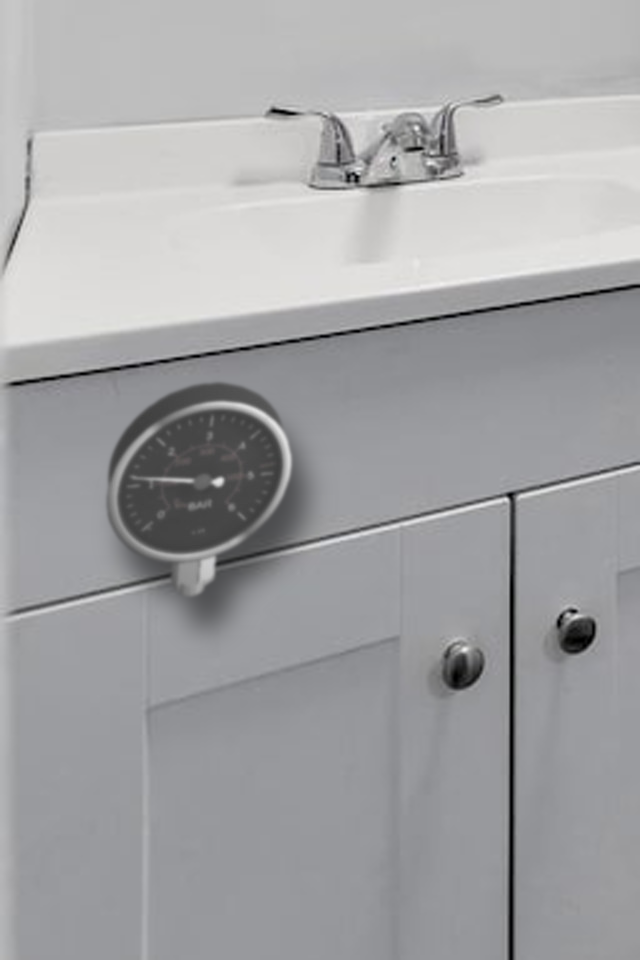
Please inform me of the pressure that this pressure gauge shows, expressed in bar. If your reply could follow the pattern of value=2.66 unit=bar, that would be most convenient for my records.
value=1.2 unit=bar
